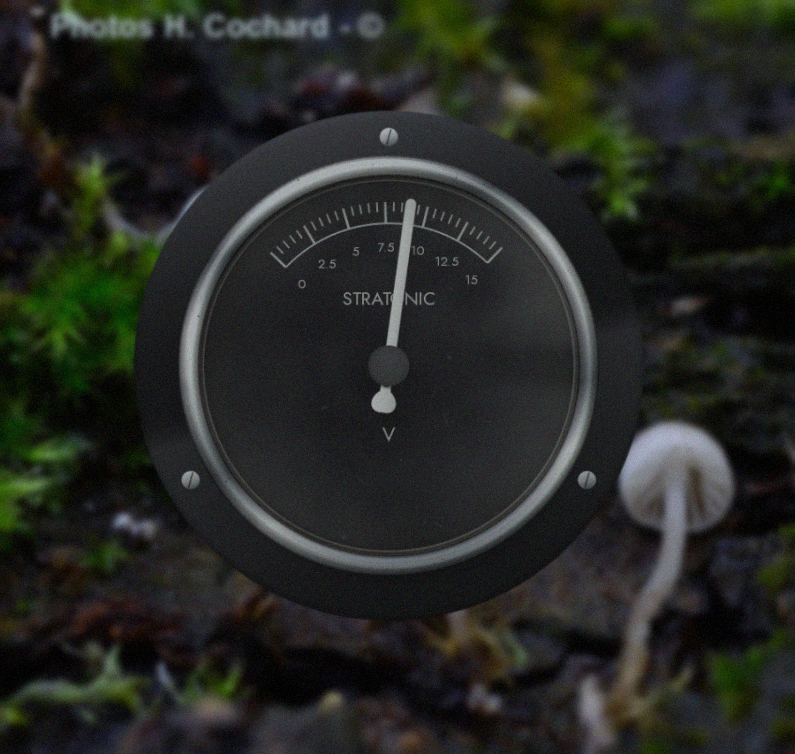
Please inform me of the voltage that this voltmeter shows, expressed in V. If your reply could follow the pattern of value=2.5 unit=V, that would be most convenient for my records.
value=9 unit=V
